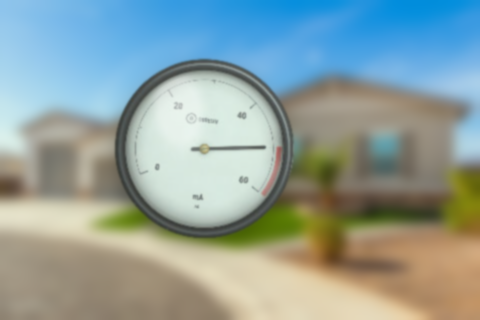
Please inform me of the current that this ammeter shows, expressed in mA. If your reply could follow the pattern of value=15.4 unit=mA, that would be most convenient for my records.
value=50 unit=mA
